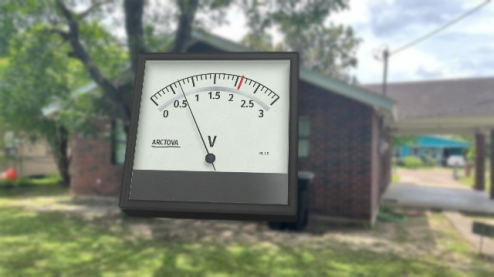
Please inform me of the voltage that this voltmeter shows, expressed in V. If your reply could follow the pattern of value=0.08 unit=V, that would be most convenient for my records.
value=0.7 unit=V
